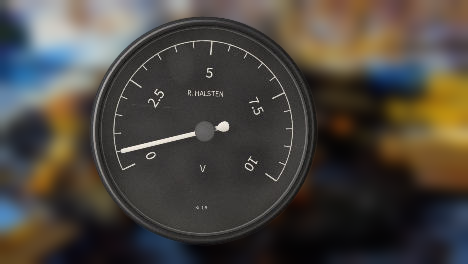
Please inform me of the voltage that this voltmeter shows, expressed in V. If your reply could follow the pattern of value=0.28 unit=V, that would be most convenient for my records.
value=0.5 unit=V
